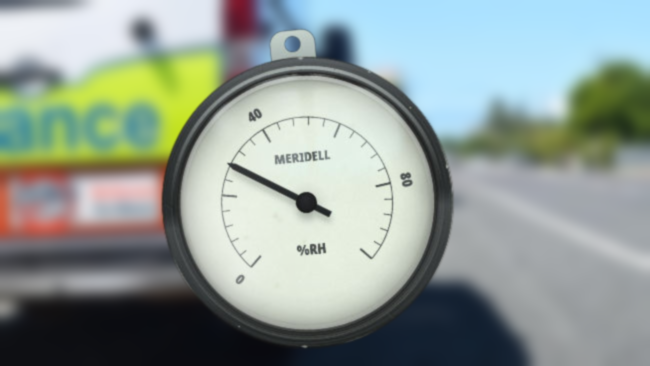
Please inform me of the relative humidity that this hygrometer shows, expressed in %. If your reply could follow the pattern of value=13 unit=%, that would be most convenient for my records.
value=28 unit=%
